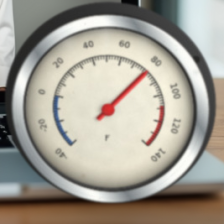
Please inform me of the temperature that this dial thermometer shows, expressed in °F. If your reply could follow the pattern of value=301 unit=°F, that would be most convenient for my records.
value=80 unit=°F
